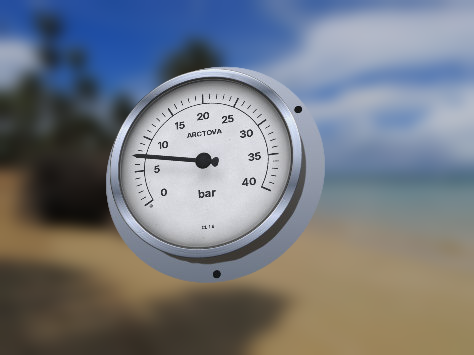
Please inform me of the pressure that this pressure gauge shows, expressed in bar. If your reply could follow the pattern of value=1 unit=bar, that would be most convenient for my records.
value=7 unit=bar
